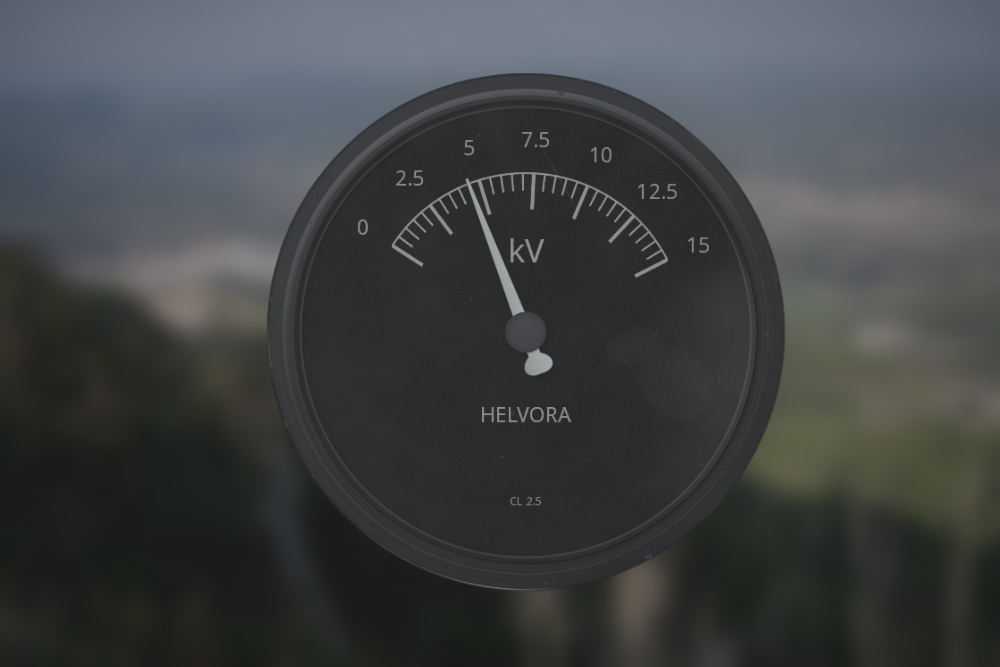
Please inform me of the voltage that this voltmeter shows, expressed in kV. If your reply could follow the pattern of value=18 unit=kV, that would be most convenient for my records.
value=4.5 unit=kV
